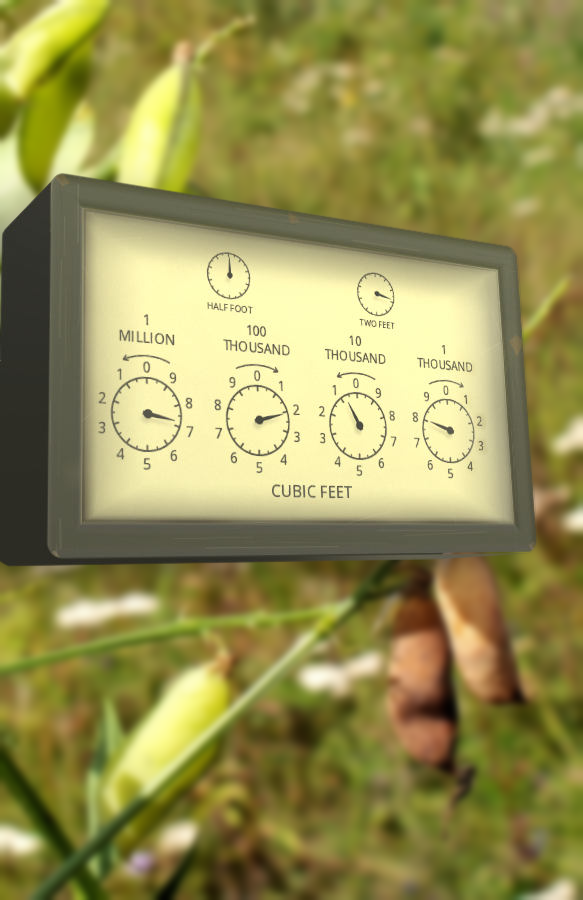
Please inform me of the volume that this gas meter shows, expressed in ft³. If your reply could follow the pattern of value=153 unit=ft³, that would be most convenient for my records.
value=720800 unit=ft³
